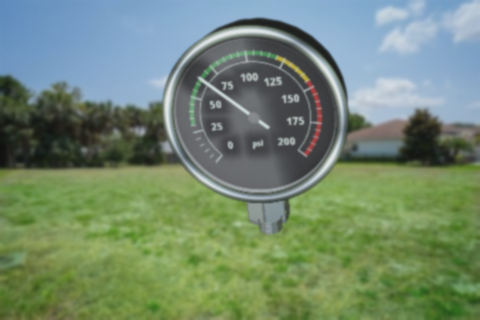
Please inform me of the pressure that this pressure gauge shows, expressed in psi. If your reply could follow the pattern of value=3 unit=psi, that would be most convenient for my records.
value=65 unit=psi
